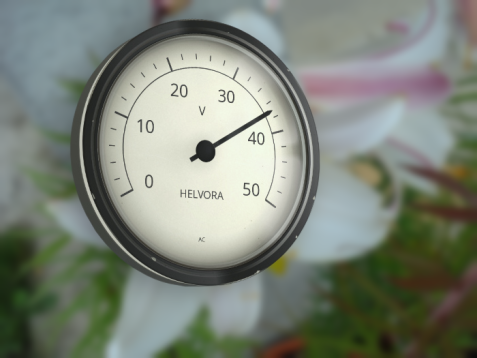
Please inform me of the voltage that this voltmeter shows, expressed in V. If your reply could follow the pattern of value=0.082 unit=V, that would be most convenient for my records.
value=37 unit=V
